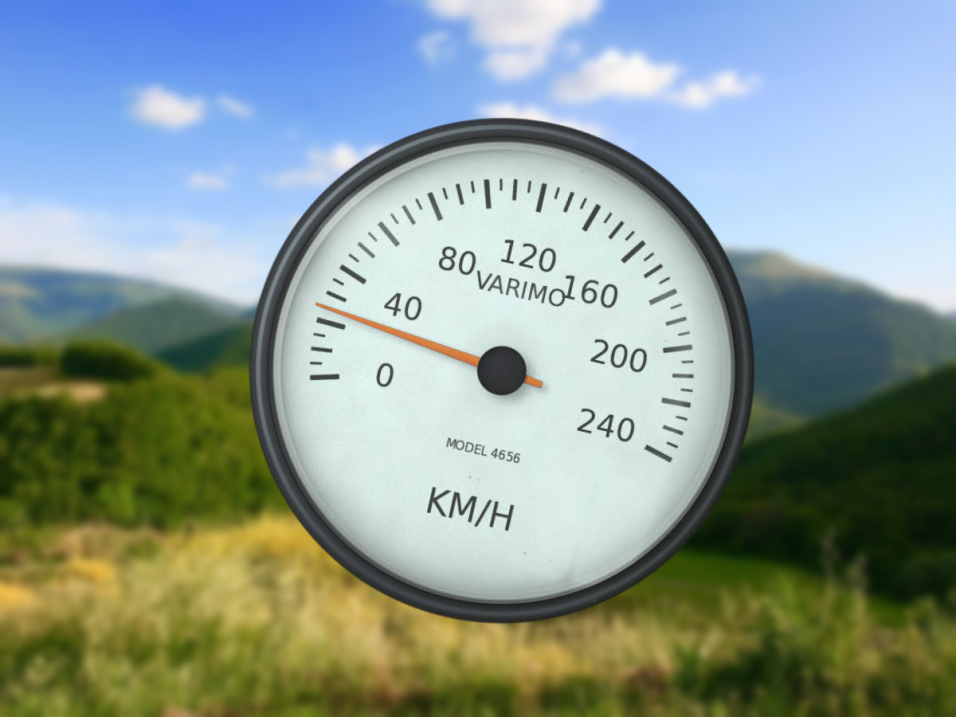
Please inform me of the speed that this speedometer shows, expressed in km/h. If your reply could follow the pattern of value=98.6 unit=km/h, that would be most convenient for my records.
value=25 unit=km/h
